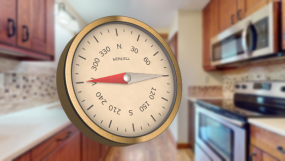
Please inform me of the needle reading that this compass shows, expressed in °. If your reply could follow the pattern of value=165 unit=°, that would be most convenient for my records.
value=270 unit=°
